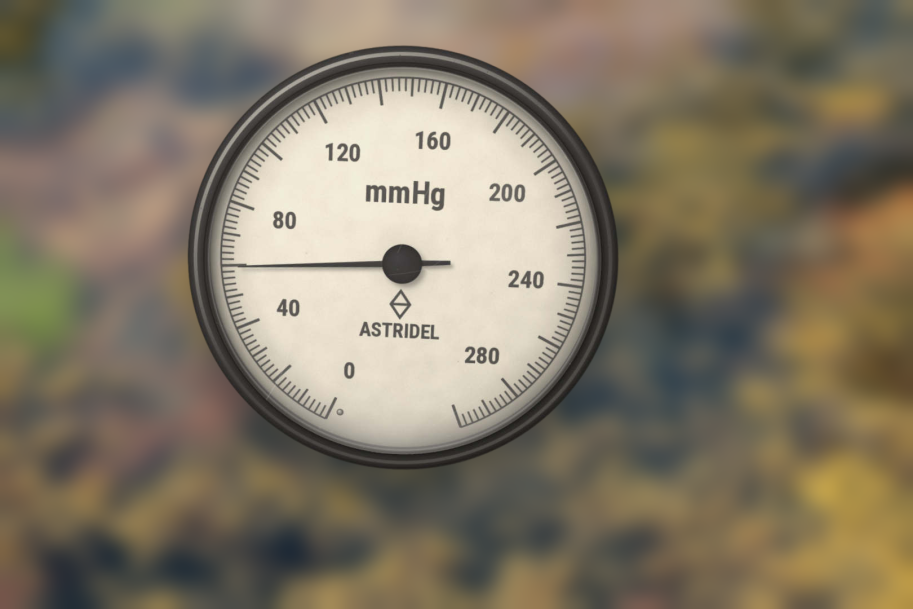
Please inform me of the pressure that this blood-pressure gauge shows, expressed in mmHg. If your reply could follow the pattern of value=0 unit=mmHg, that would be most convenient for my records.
value=60 unit=mmHg
